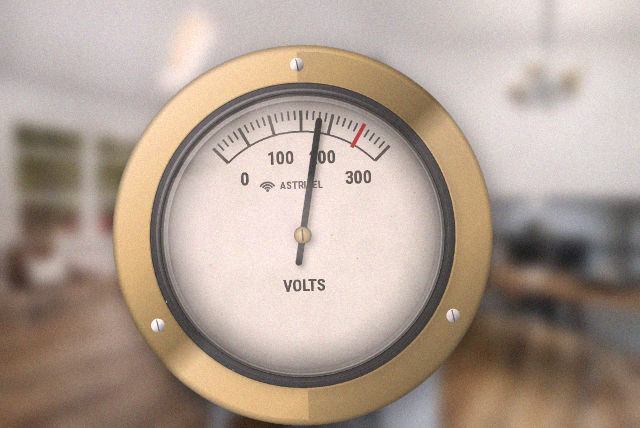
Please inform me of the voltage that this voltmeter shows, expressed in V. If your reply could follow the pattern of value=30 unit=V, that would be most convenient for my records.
value=180 unit=V
